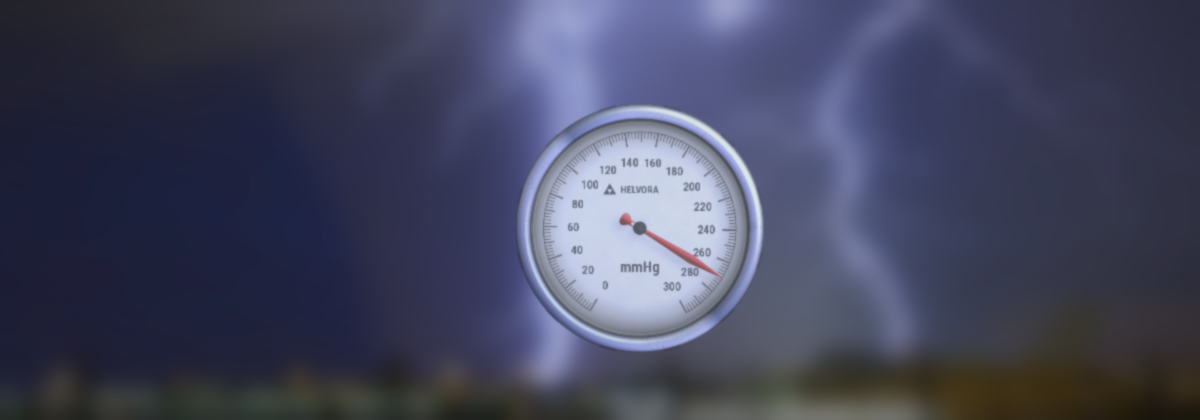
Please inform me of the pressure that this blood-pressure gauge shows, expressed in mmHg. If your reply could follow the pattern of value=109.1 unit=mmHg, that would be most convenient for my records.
value=270 unit=mmHg
